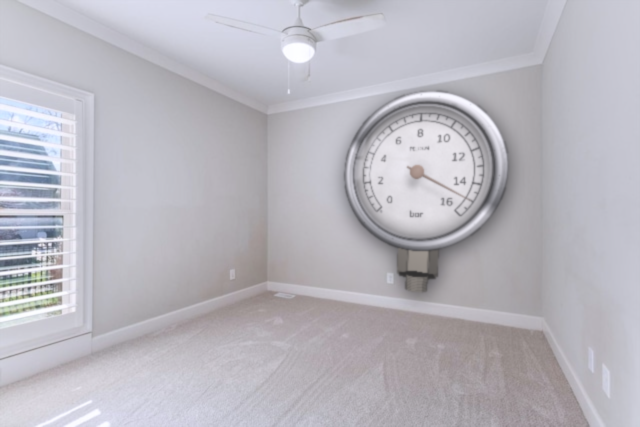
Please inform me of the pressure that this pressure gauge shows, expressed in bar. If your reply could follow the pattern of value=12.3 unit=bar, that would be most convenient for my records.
value=15 unit=bar
